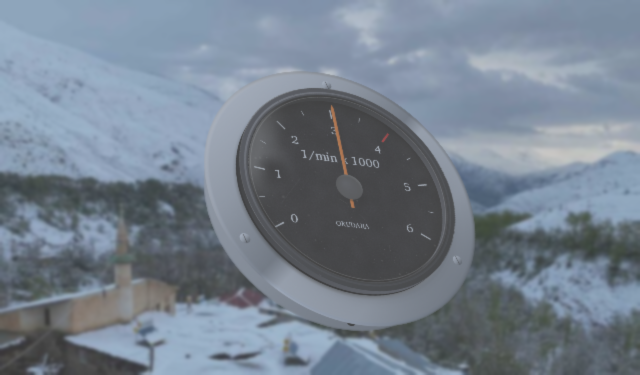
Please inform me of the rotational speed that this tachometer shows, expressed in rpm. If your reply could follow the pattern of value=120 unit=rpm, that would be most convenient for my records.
value=3000 unit=rpm
